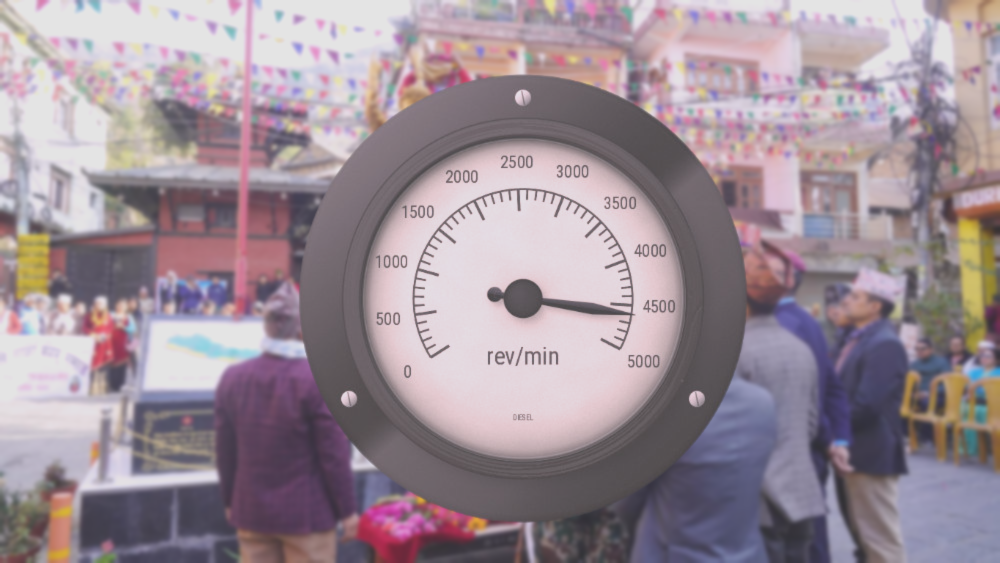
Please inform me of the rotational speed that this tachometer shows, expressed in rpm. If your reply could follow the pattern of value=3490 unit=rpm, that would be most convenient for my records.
value=4600 unit=rpm
